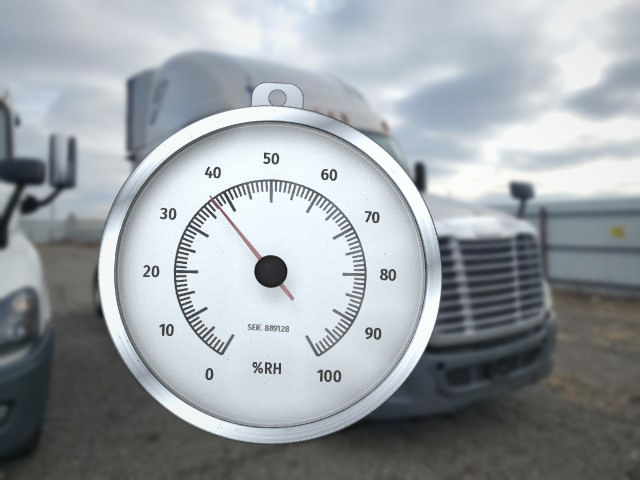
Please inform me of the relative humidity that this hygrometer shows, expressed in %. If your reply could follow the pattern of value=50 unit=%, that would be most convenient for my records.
value=37 unit=%
